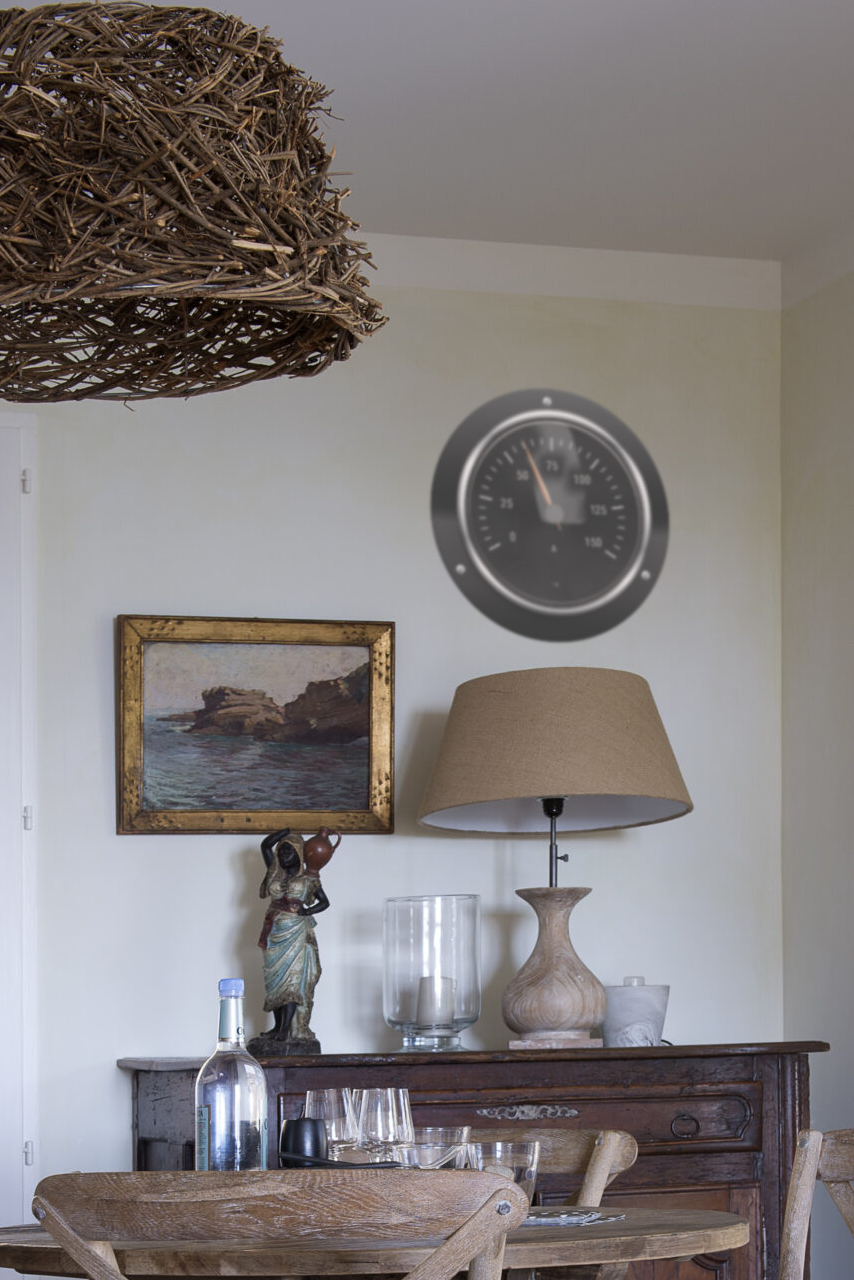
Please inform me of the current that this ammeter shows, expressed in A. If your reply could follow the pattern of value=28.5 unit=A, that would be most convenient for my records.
value=60 unit=A
